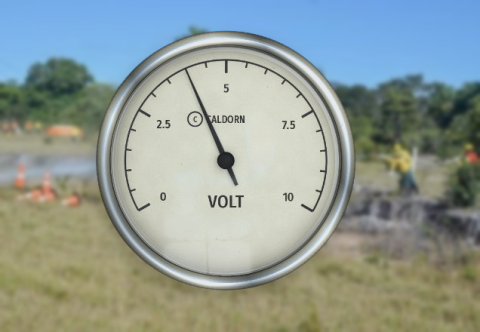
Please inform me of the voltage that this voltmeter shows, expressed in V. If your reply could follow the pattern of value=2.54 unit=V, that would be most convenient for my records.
value=4 unit=V
